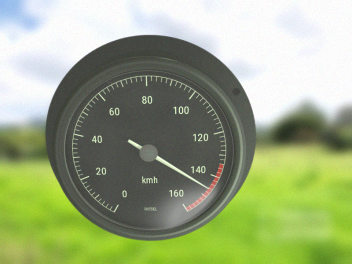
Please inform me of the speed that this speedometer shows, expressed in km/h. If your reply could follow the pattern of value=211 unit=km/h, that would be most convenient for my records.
value=146 unit=km/h
